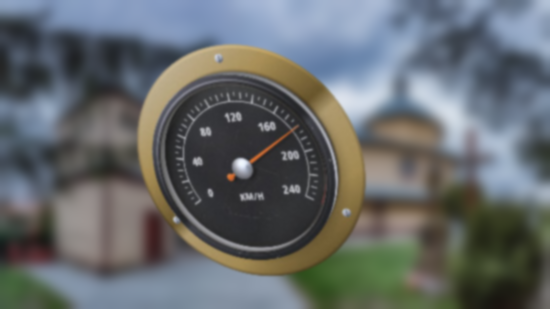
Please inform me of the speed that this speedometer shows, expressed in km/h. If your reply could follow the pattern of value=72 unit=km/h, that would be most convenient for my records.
value=180 unit=km/h
